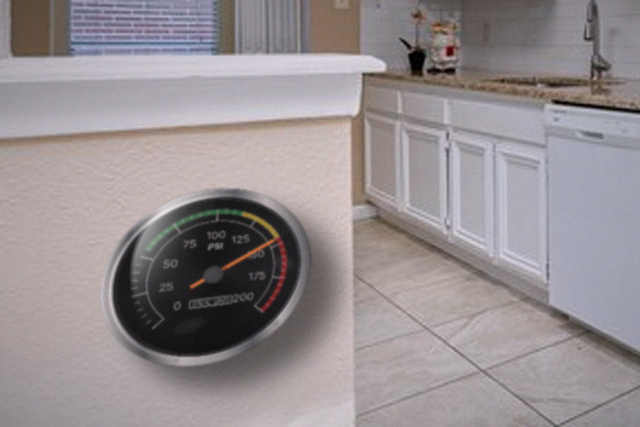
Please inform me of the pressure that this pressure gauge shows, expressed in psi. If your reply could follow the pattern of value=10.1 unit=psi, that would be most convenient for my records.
value=145 unit=psi
